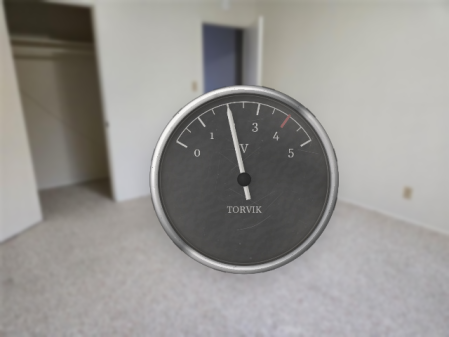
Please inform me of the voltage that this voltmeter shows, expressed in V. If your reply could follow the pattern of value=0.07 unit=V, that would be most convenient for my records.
value=2 unit=V
